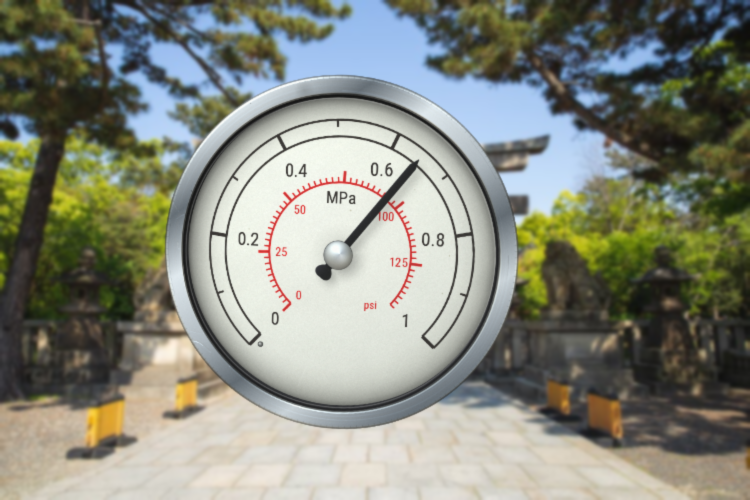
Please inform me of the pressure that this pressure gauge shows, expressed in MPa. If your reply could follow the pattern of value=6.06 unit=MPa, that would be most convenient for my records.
value=0.65 unit=MPa
